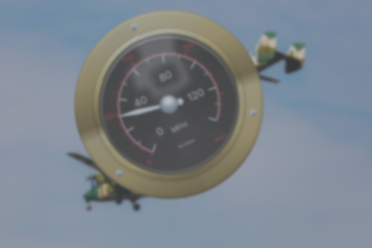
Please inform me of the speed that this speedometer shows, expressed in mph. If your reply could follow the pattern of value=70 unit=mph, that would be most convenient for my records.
value=30 unit=mph
